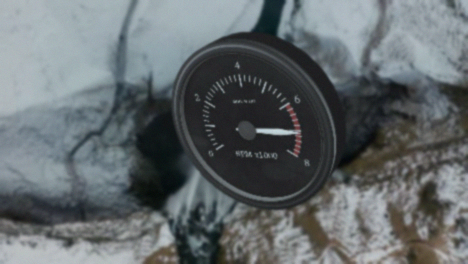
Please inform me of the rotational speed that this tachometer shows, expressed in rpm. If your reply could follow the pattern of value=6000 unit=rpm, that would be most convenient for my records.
value=7000 unit=rpm
